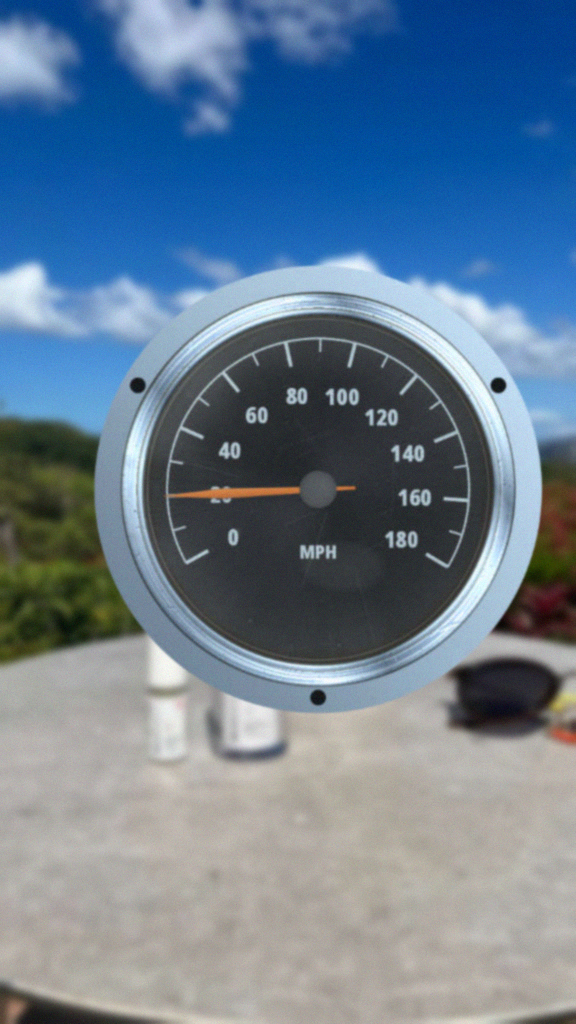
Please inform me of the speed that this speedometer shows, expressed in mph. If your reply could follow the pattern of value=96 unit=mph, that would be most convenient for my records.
value=20 unit=mph
